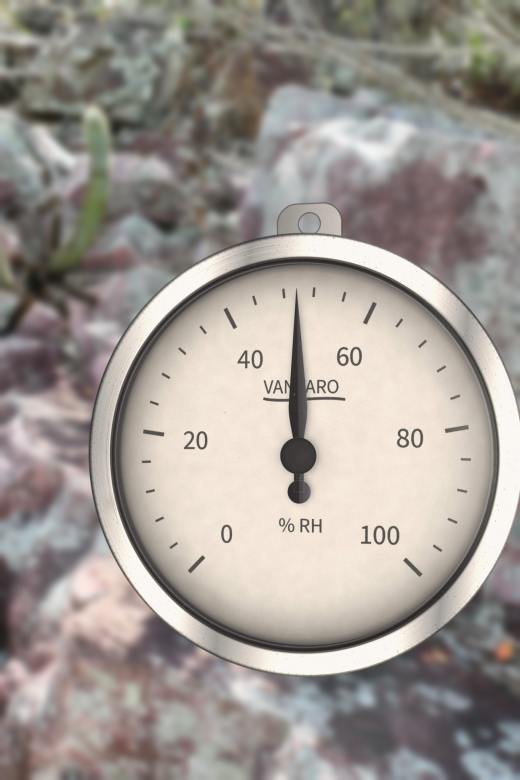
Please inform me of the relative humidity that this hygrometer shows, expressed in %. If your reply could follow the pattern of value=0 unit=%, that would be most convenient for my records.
value=50 unit=%
